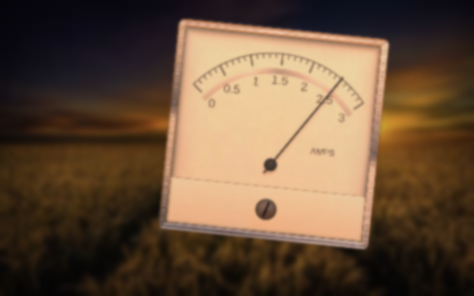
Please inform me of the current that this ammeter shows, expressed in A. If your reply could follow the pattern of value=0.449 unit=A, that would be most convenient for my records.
value=2.5 unit=A
